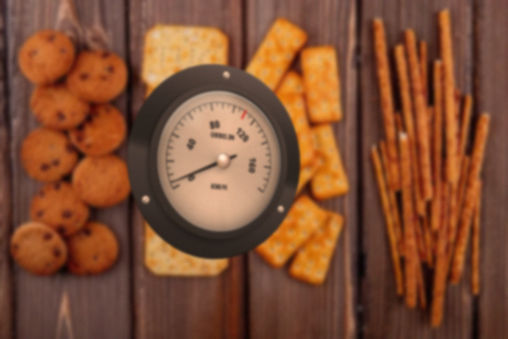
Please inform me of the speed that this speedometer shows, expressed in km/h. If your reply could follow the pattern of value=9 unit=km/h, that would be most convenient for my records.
value=5 unit=km/h
